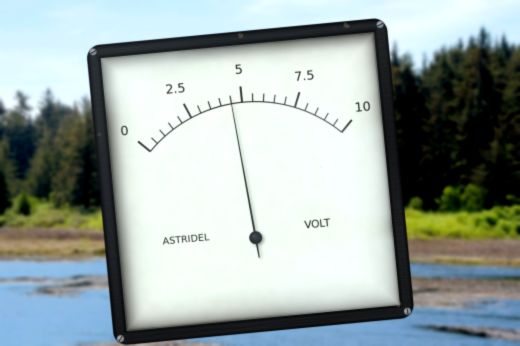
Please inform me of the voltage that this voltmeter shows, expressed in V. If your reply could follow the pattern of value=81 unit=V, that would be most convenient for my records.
value=4.5 unit=V
